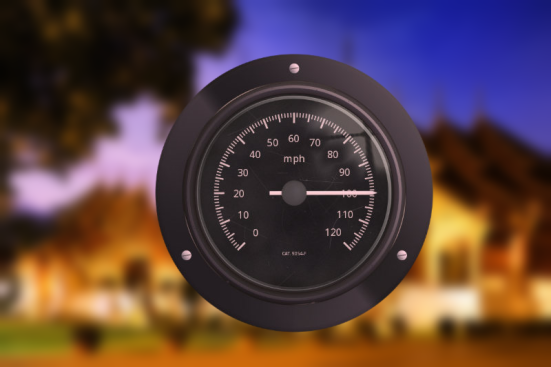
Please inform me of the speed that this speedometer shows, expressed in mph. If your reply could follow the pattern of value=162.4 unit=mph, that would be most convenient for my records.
value=100 unit=mph
